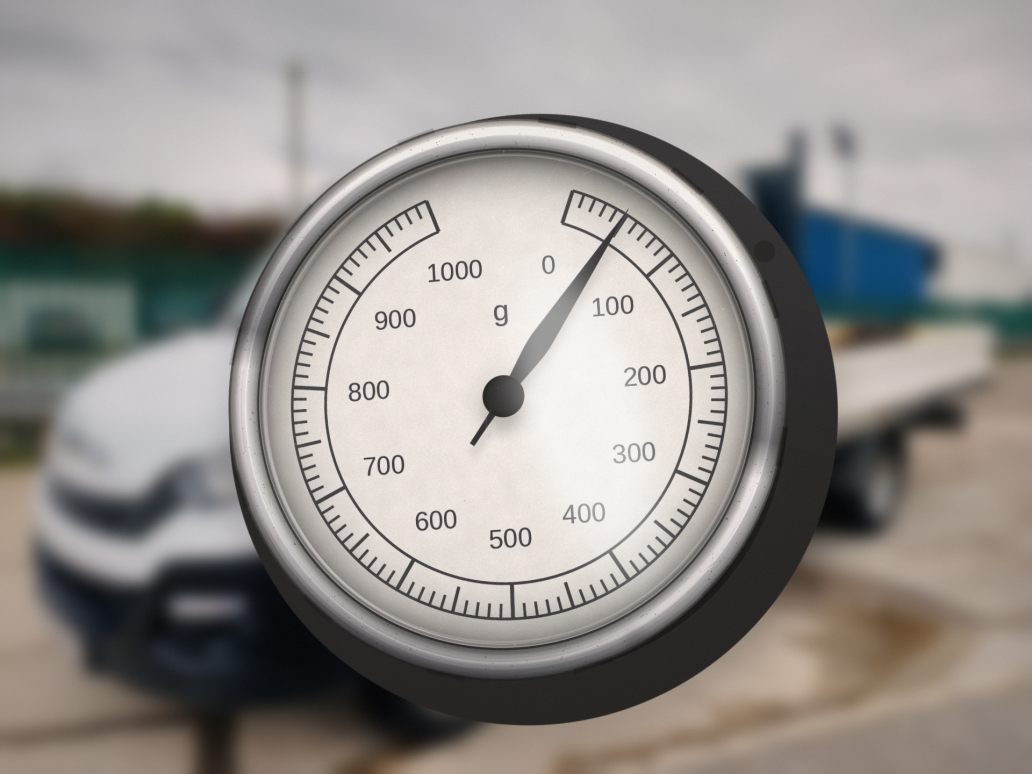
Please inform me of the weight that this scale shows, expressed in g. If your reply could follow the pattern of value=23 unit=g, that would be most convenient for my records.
value=50 unit=g
